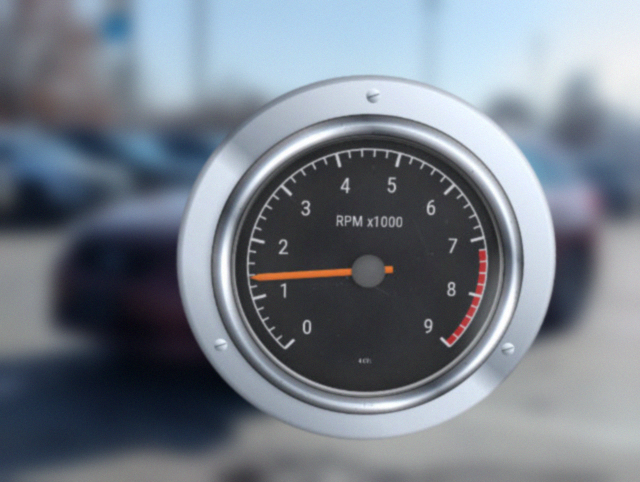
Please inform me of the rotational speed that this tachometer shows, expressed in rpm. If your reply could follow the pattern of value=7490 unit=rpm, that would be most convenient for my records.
value=1400 unit=rpm
